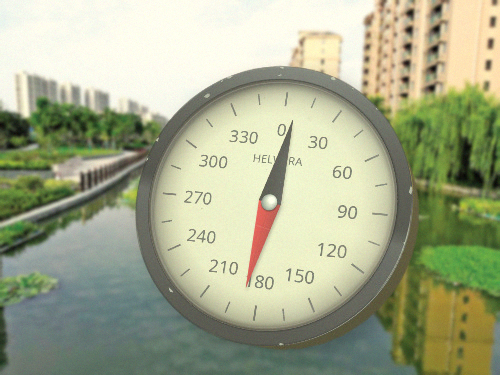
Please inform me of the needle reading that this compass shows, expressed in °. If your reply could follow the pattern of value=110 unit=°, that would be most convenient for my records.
value=187.5 unit=°
